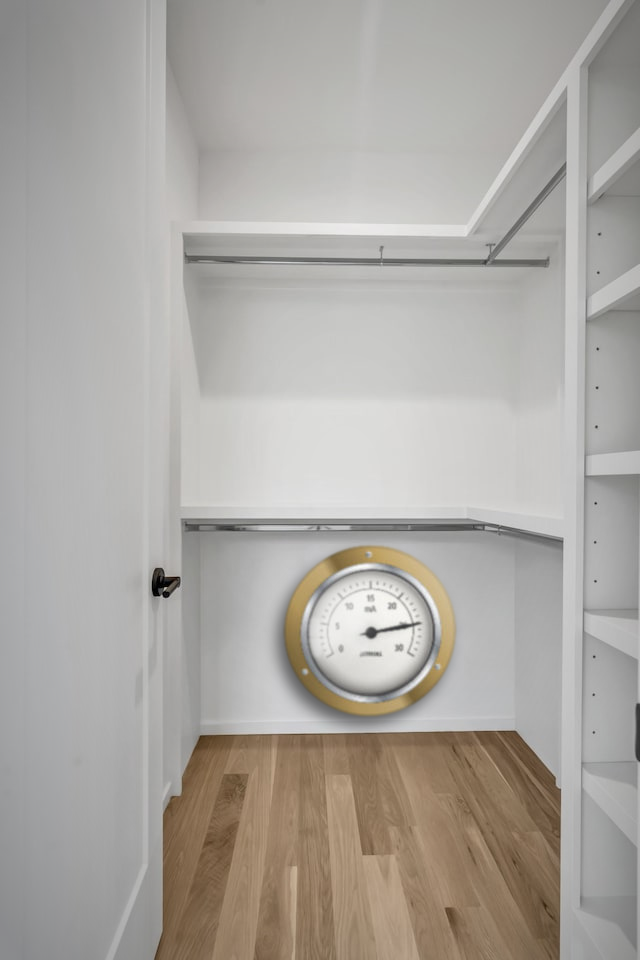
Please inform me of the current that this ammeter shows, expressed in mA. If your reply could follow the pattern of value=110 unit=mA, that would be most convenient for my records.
value=25 unit=mA
